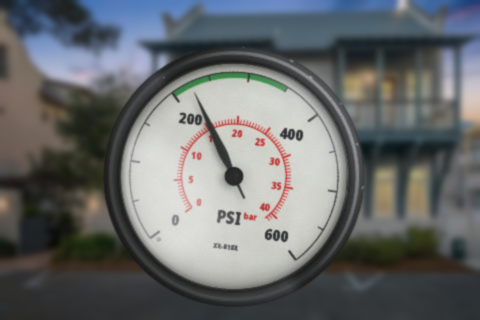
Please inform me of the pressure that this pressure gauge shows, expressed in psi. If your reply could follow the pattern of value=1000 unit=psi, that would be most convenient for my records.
value=225 unit=psi
